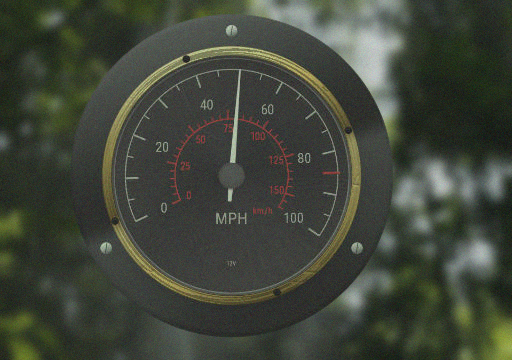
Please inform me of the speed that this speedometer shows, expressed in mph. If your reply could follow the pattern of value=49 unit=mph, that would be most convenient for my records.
value=50 unit=mph
